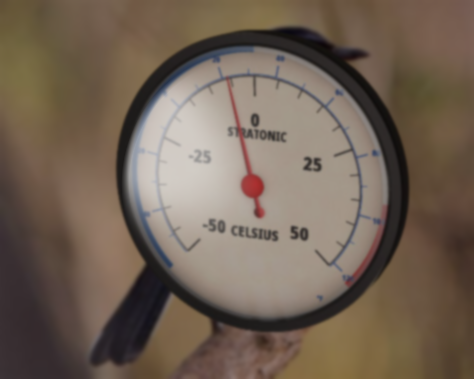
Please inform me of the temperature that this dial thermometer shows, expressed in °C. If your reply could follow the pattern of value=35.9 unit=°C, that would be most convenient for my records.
value=-5 unit=°C
